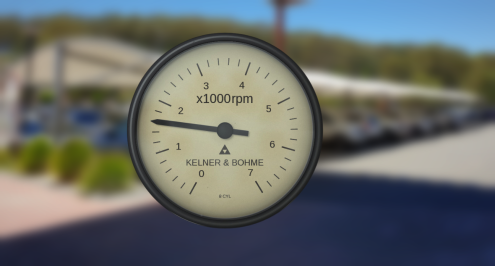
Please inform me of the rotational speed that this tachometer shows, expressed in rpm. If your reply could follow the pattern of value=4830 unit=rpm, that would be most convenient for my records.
value=1600 unit=rpm
